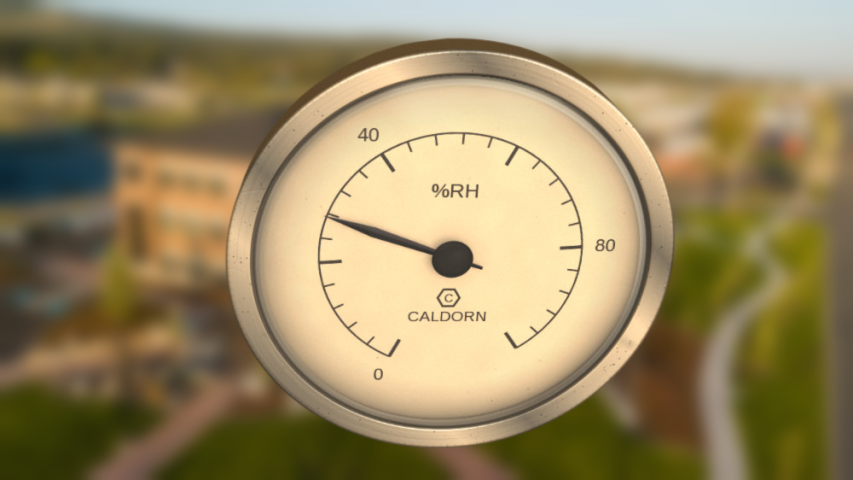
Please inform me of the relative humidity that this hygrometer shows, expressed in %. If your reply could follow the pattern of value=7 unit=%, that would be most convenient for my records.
value=28 unit=%
